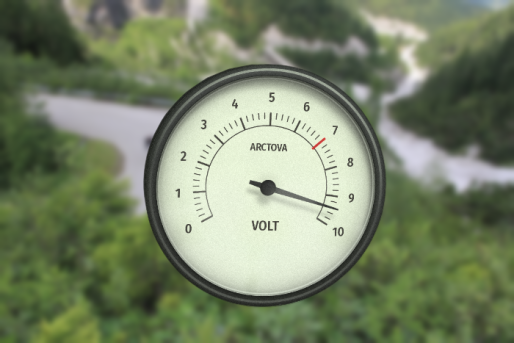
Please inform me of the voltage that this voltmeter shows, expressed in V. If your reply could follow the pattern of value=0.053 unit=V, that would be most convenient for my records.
value=9.4 unit=V
